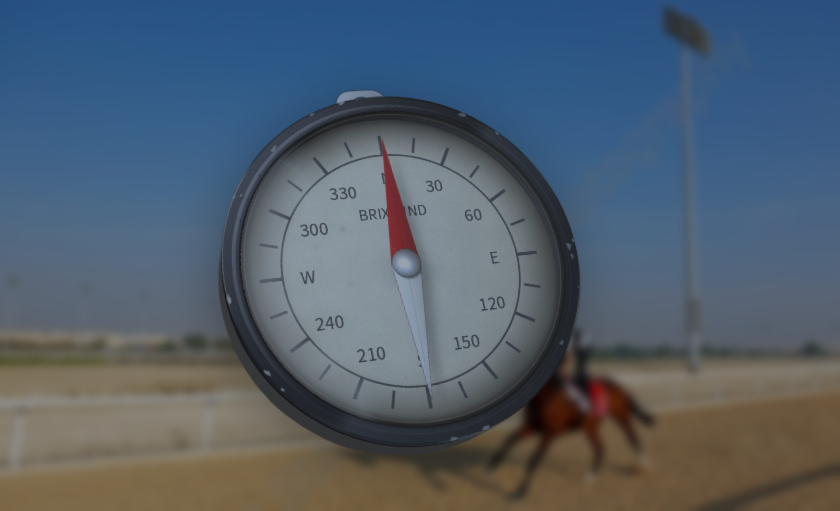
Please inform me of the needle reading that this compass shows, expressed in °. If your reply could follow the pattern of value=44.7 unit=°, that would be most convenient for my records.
value=0 unit=°
